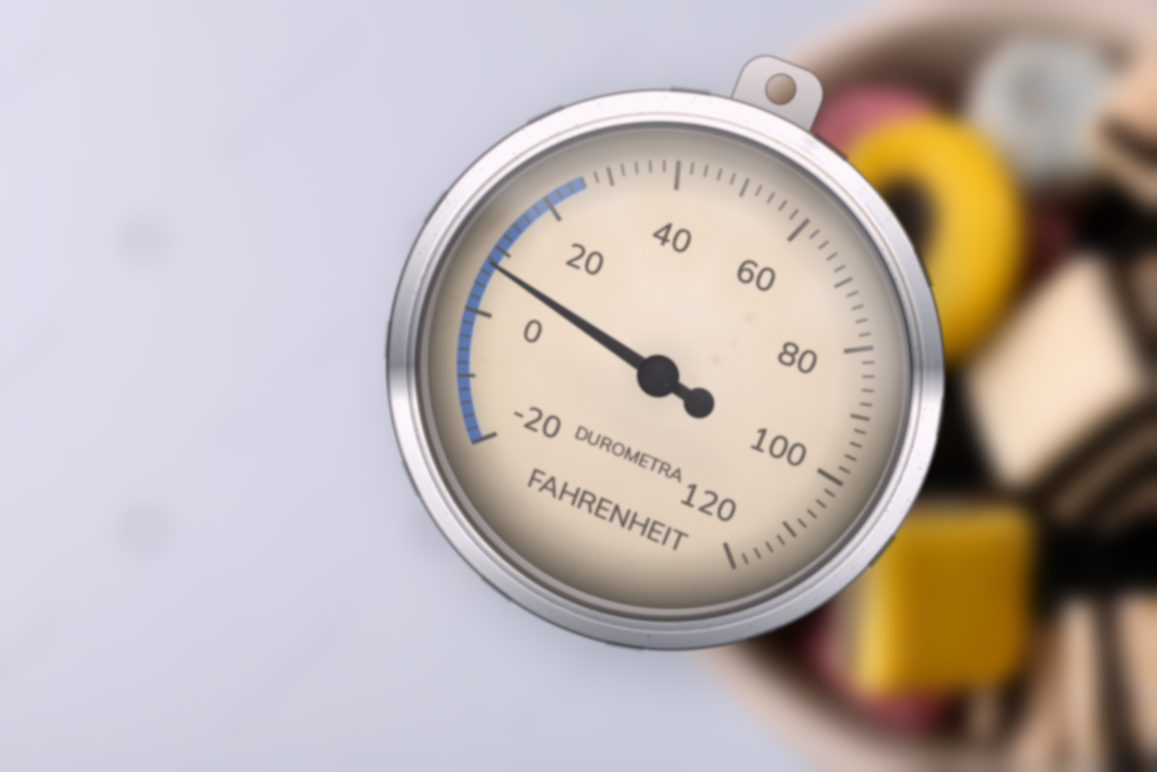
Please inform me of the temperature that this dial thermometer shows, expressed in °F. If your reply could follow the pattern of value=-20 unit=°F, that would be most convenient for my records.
value=8 unit=°F
